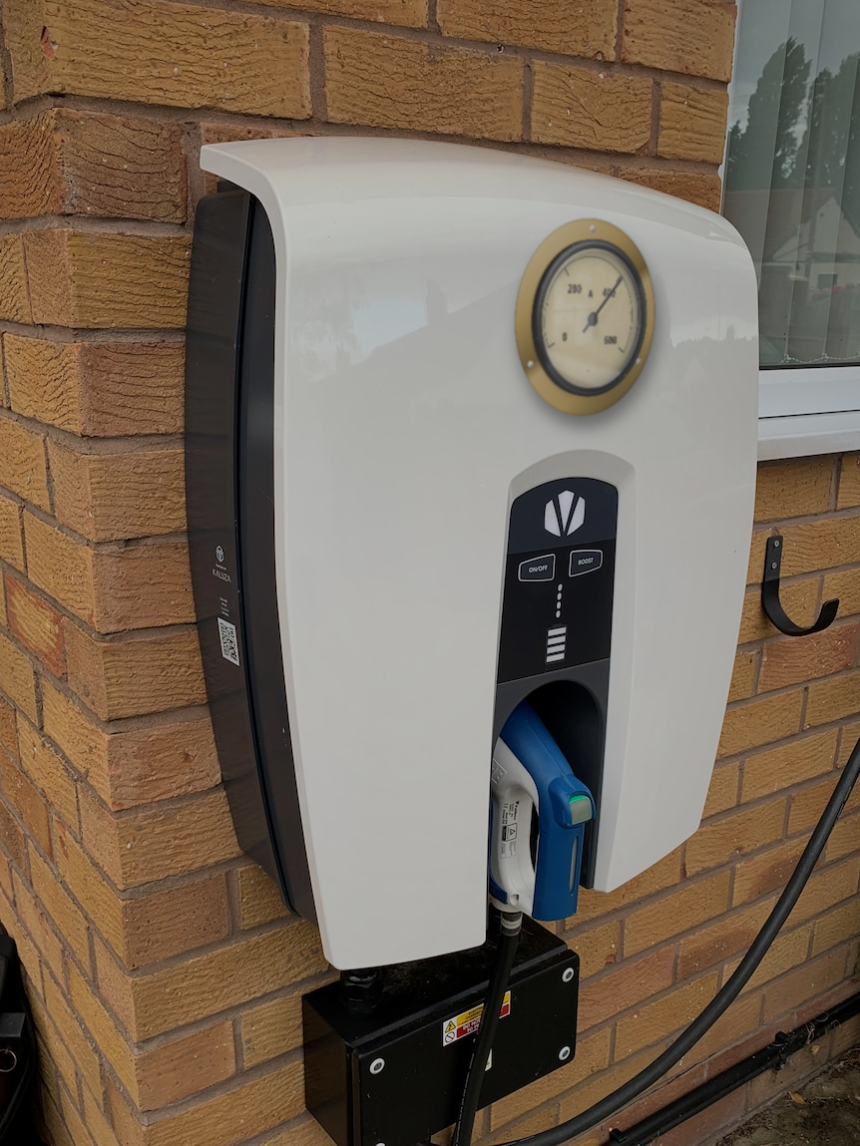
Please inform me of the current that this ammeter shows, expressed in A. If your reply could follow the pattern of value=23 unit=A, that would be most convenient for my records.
value=400 unit=A
